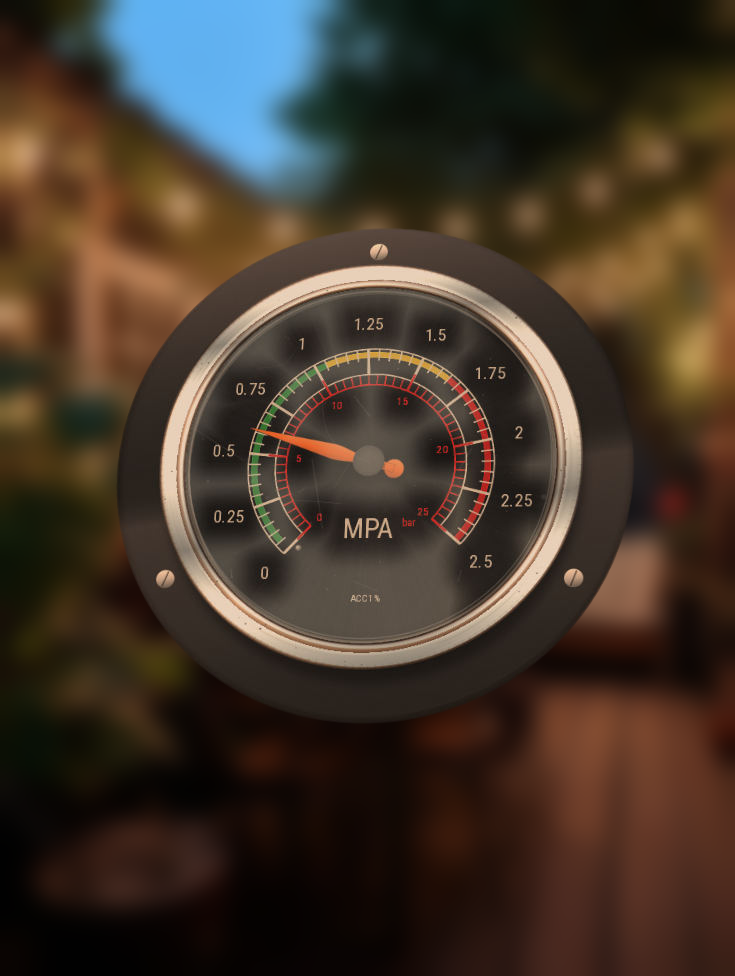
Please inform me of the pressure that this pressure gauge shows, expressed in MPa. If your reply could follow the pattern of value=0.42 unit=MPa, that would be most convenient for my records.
value=0.6 unit=MPa
